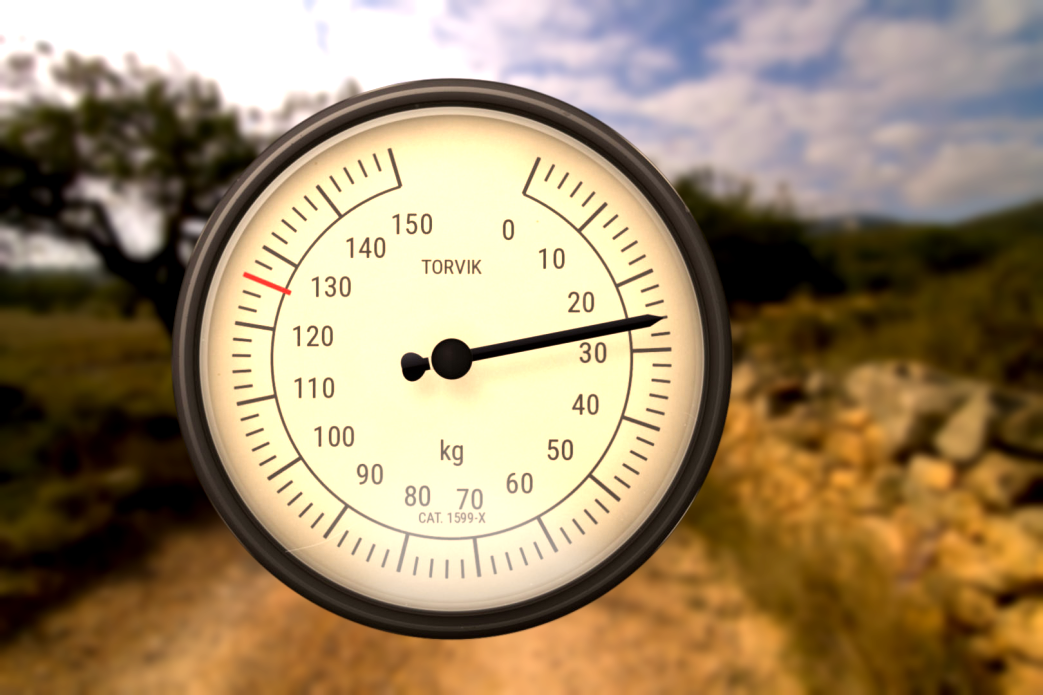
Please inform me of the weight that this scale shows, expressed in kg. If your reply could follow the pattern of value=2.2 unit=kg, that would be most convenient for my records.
value=26 unit=kg
